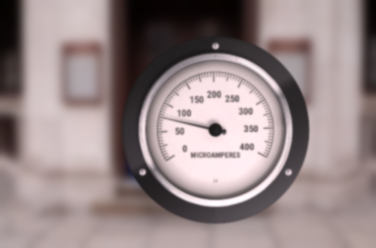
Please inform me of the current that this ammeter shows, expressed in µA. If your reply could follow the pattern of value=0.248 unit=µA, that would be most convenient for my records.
value=75 unit=µA
